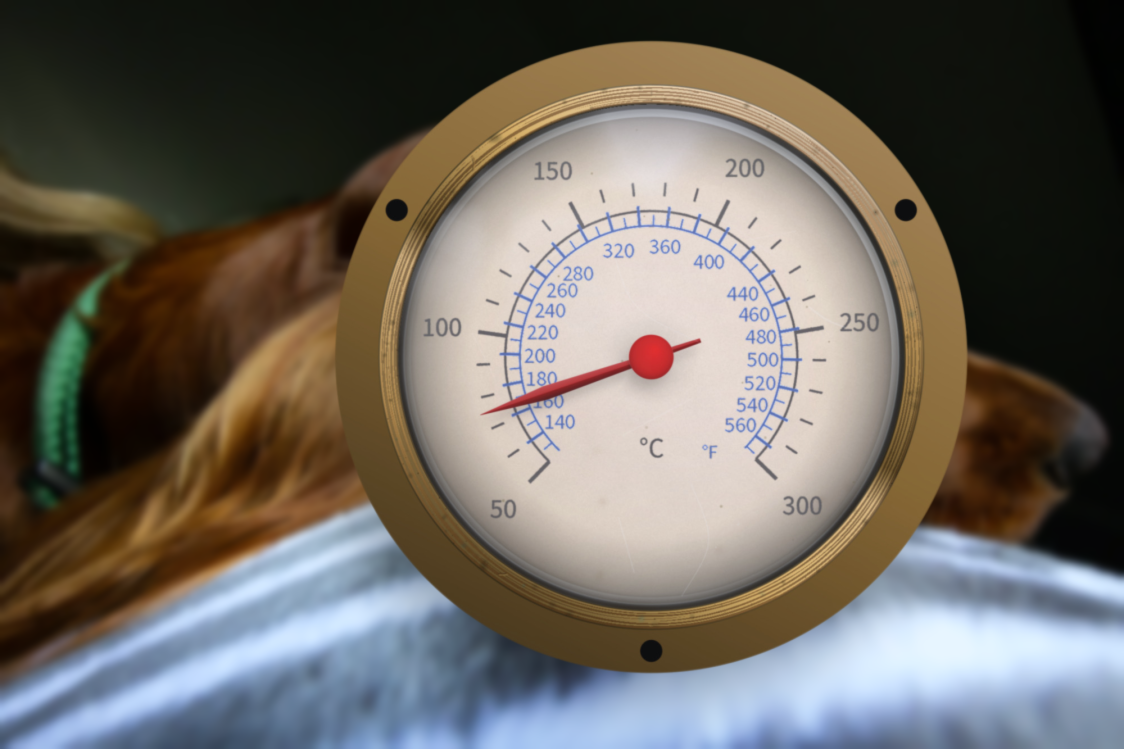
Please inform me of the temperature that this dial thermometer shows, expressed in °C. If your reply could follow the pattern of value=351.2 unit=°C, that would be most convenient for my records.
value=75 unit=°C
